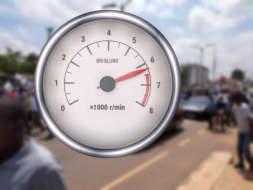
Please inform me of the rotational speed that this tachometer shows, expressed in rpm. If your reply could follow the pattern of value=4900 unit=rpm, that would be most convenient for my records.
value=6250 unit=rpm
